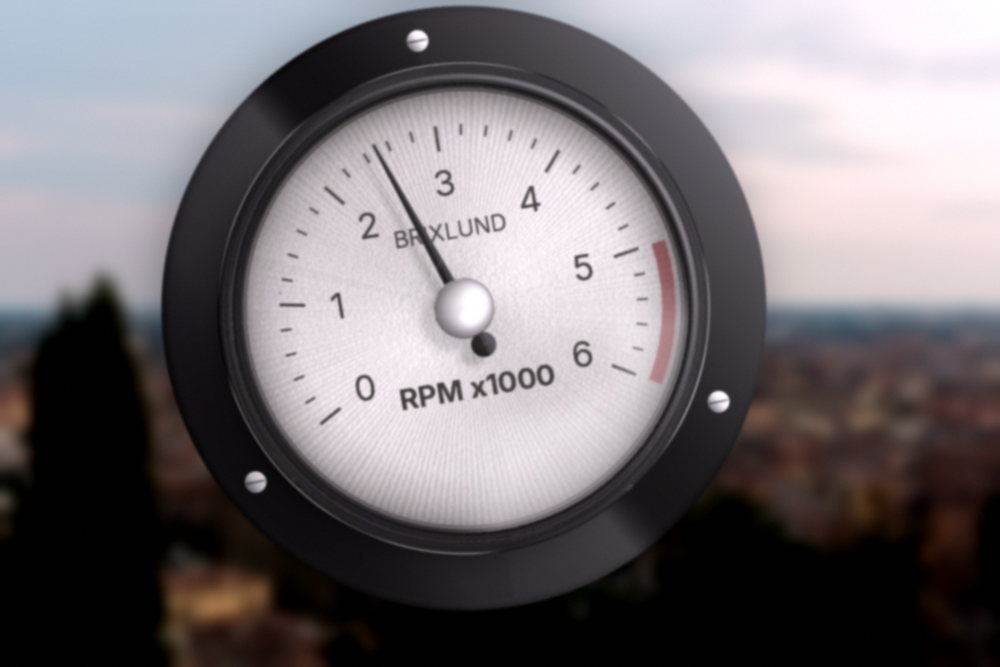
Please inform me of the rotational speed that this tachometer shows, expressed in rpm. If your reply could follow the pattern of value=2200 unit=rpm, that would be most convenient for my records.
value=2500 unit=rpm
